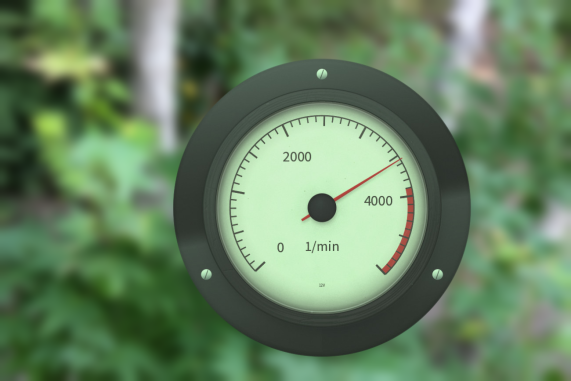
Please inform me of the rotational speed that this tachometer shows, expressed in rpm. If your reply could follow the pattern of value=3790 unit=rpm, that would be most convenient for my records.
value=3550 unit=rpm
